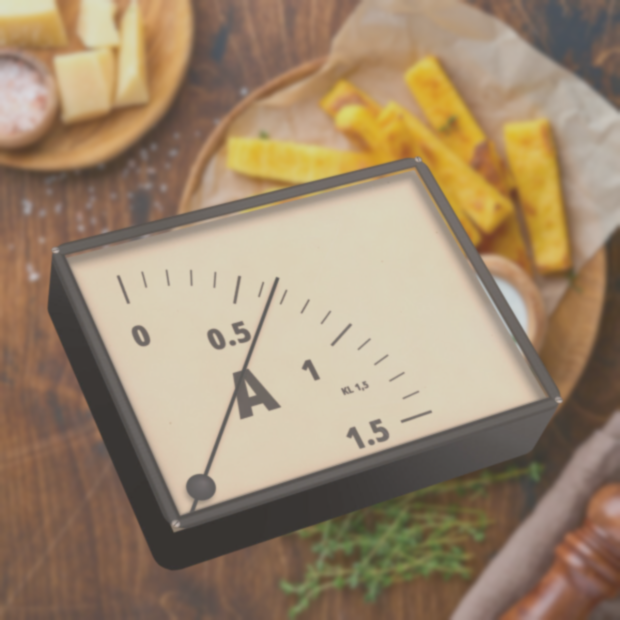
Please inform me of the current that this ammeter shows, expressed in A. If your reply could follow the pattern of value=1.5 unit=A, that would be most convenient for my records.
value=0.65 unit=A
